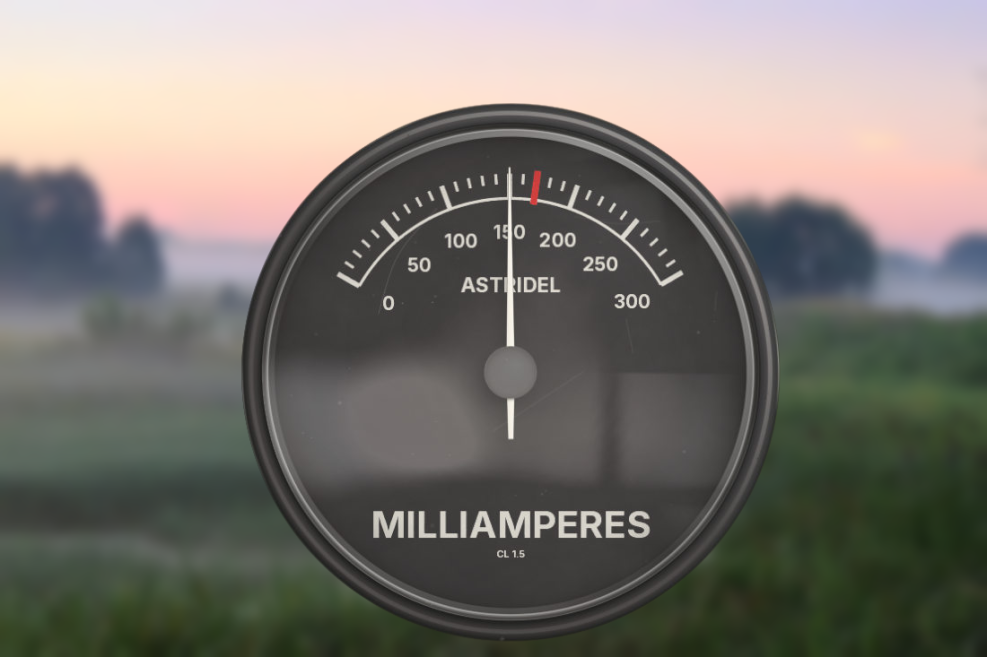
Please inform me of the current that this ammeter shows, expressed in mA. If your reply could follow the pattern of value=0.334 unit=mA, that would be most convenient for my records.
value=150 unit=mA
